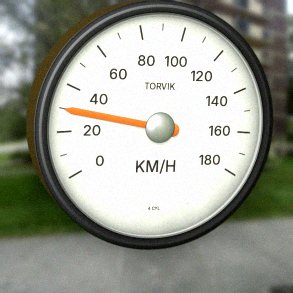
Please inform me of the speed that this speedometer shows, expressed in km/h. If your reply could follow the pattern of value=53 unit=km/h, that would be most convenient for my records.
value=30 unit=km/h
